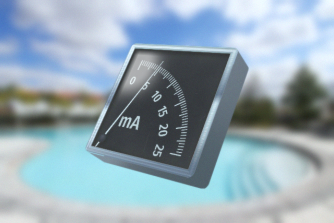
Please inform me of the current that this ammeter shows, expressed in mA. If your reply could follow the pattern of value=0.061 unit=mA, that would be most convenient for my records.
value=5 unit=mA
